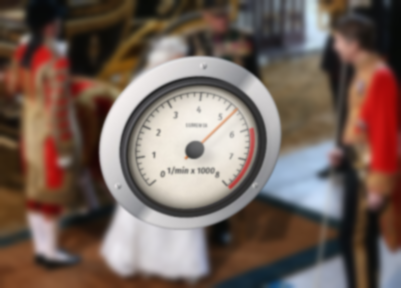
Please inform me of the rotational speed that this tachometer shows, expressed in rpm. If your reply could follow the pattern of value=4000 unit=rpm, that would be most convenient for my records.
value=5200 unit=rpm
